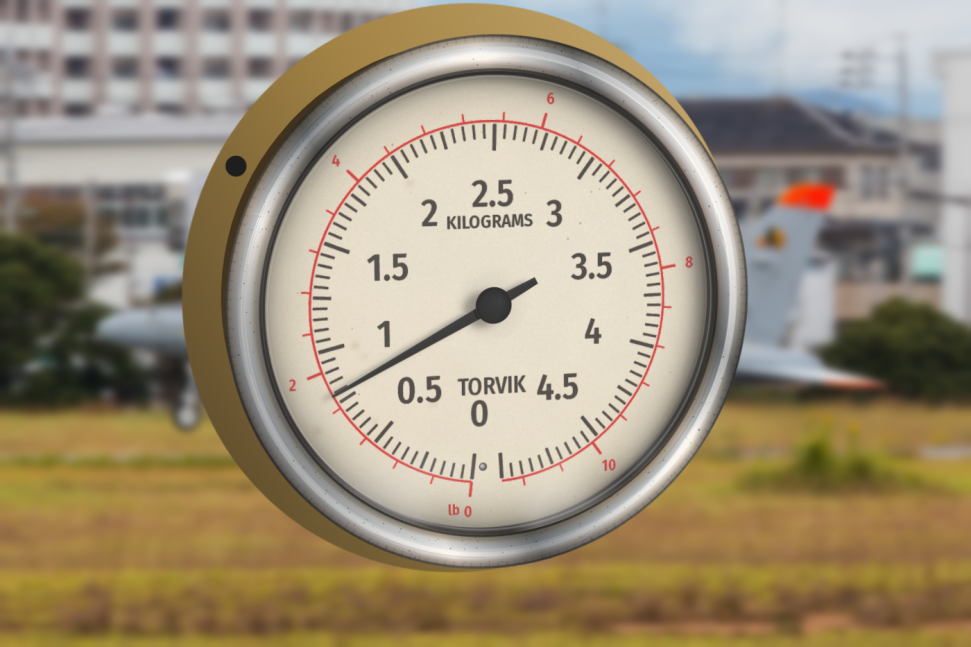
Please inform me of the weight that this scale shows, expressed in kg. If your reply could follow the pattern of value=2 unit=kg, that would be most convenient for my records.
value=0.8 unit=kg
